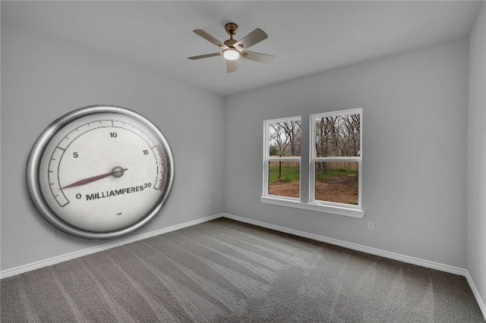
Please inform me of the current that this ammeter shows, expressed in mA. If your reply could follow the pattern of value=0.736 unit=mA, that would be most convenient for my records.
value=1.5 unit=mA
